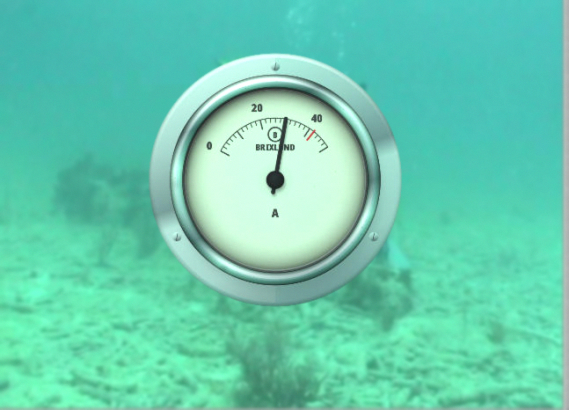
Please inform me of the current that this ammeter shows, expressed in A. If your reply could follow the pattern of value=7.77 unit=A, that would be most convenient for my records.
value=30 unit=A
